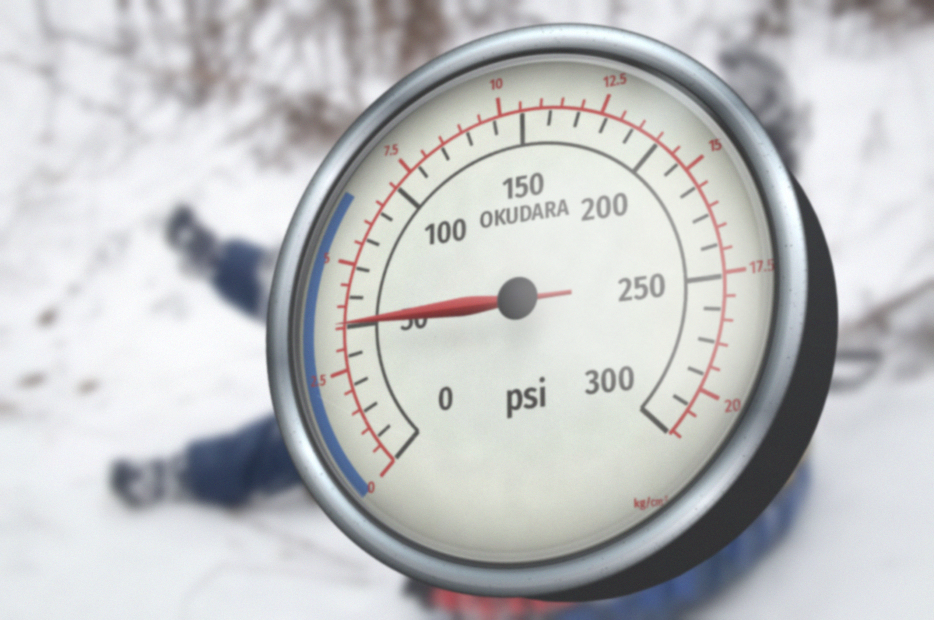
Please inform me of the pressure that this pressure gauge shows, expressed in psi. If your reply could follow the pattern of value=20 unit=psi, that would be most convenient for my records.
value=50 unit=psi
